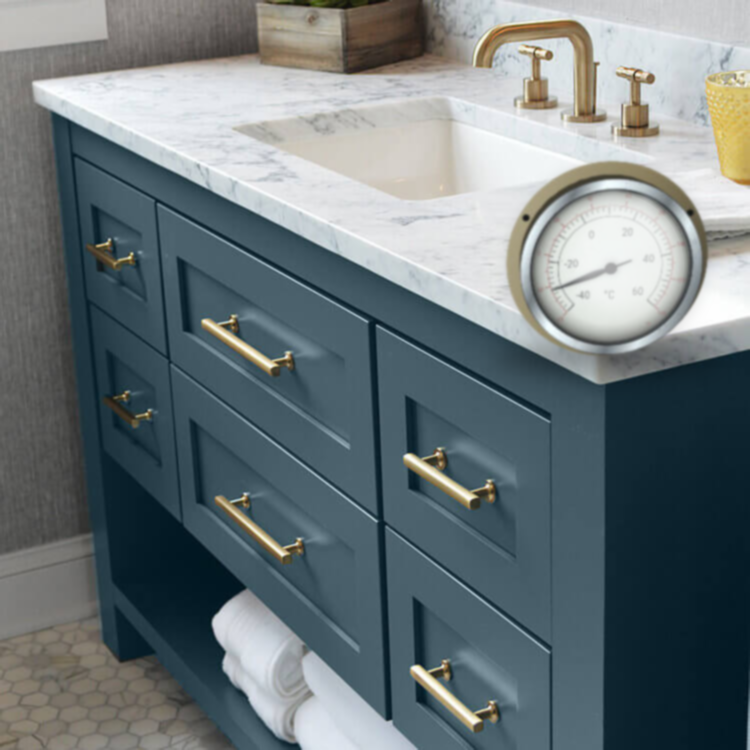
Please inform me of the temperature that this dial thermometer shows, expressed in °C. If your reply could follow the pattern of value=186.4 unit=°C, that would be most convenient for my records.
value=-30 unit=°C
